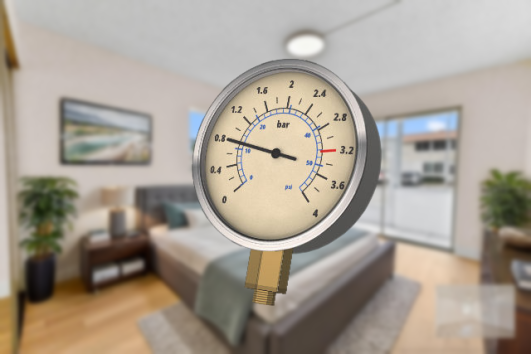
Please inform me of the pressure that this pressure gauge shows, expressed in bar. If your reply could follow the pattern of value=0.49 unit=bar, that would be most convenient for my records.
value=0.8 unit=bar
